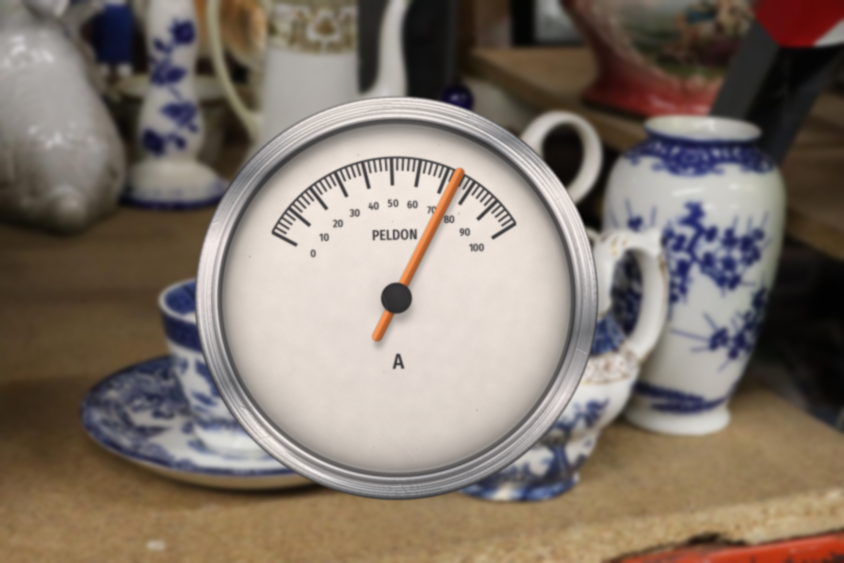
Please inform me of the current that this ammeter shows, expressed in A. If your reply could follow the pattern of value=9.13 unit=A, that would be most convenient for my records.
value=74 unit=A
